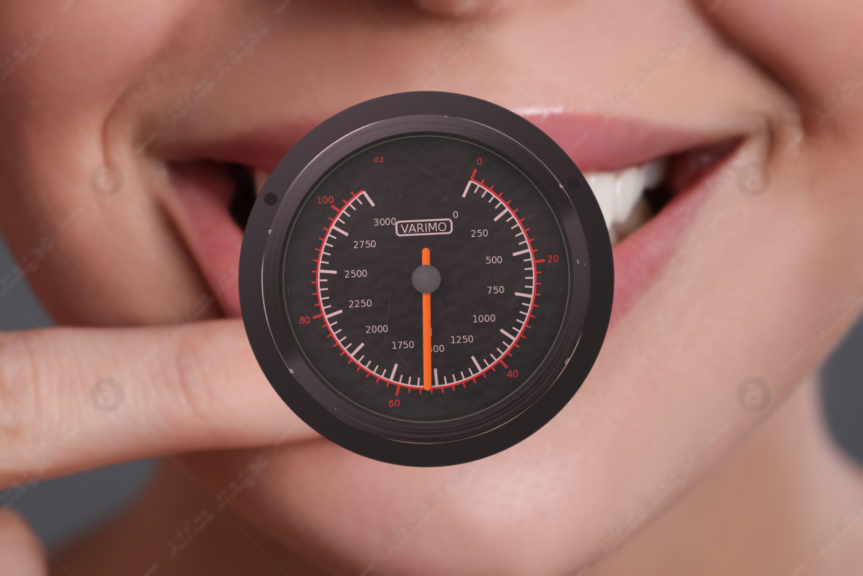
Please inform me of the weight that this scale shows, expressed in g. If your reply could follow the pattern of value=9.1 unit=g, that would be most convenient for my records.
value=1550 unit=g
